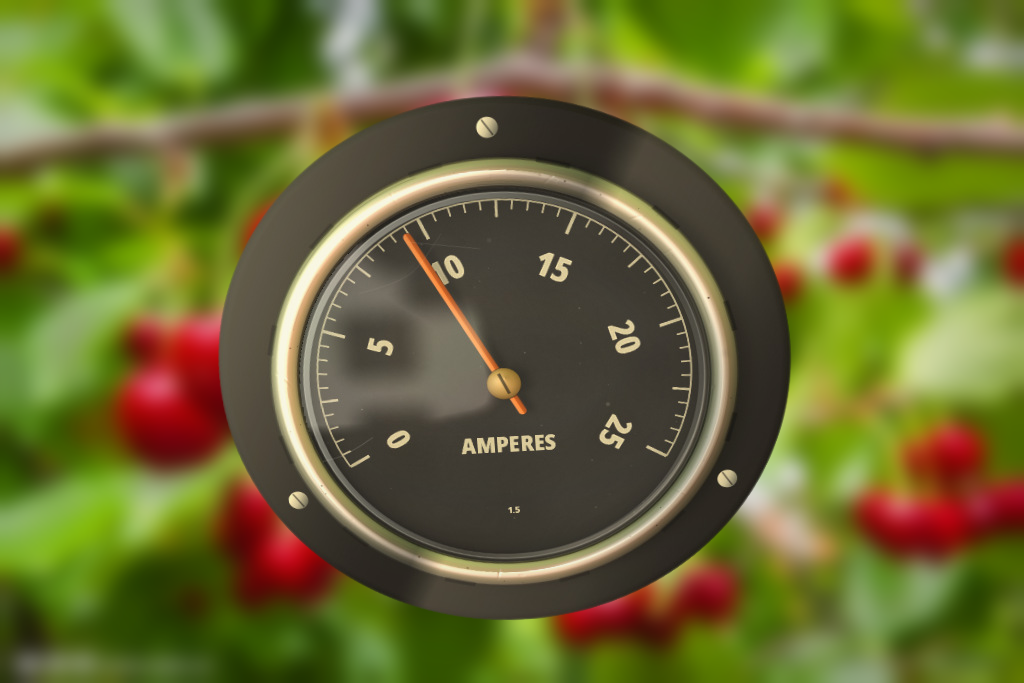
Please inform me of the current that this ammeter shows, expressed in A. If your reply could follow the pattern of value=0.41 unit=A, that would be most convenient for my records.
value=9.5 unit=A
